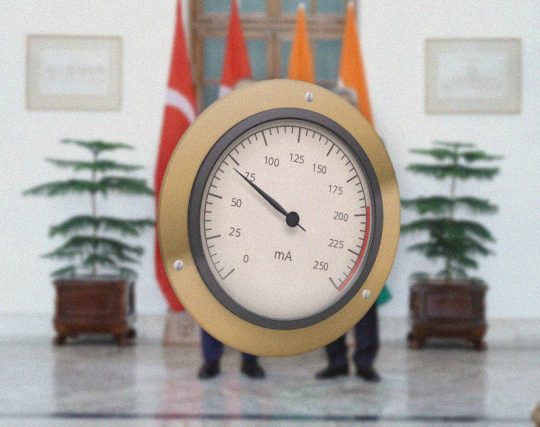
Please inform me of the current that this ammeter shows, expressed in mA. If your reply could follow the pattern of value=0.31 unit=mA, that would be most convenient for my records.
value=70 unit=mA
